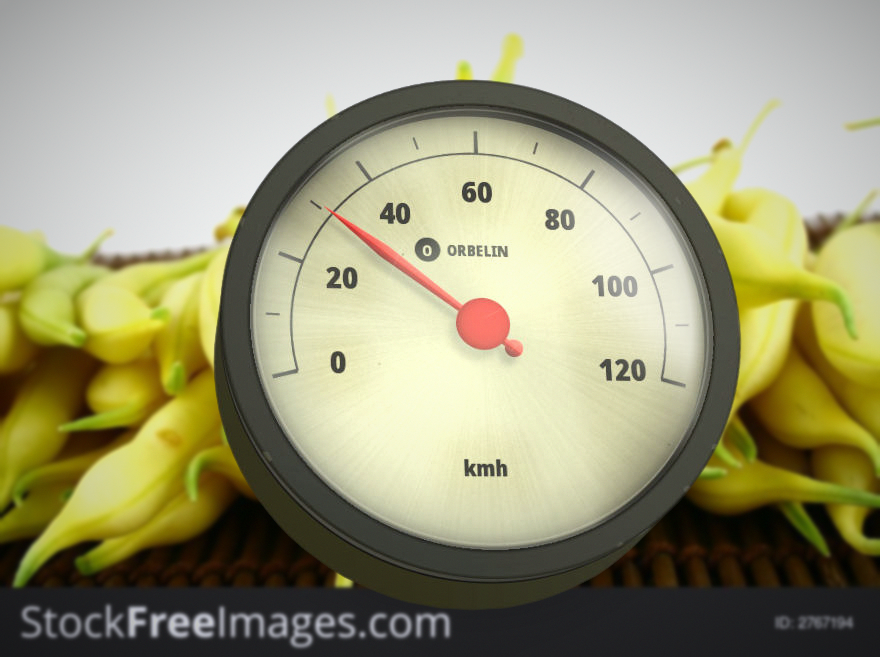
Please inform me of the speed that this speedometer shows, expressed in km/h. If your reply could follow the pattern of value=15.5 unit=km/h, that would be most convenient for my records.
value=30 unit=km/h
